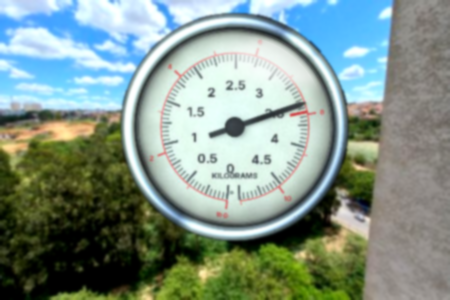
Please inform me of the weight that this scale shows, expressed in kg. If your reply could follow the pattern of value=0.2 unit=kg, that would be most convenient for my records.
value=3.5 unit=kg
